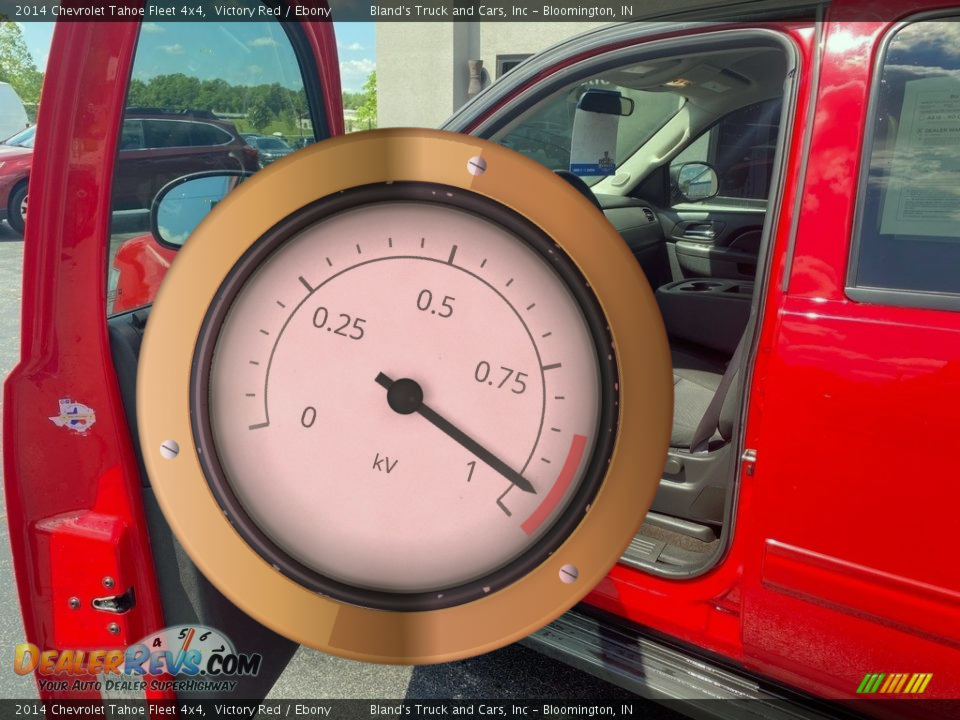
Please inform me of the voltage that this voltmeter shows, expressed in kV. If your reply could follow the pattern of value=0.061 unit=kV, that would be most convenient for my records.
value=0.95 unit=kV
